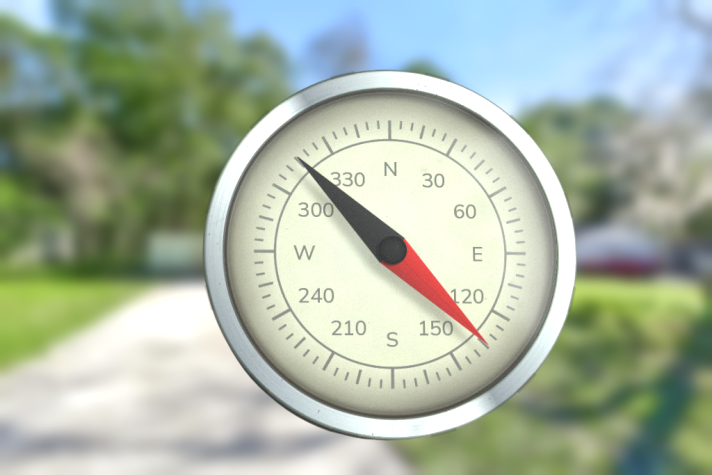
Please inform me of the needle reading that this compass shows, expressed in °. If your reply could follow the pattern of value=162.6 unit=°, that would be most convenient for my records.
value=135 unit=°
